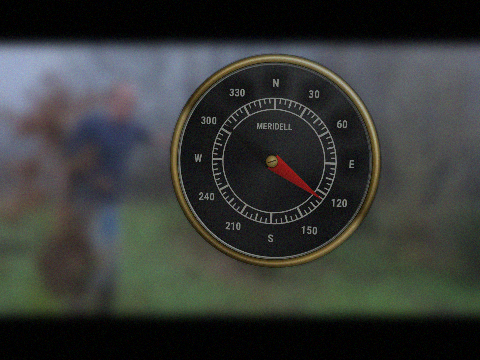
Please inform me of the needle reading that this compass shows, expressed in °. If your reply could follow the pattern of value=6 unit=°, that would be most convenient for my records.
value=125 unit=°
